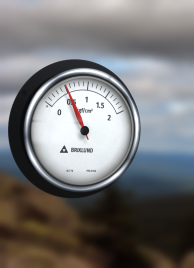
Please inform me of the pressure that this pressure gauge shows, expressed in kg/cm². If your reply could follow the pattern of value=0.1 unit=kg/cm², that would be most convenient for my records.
value=0.5 unit=kg/cm²
